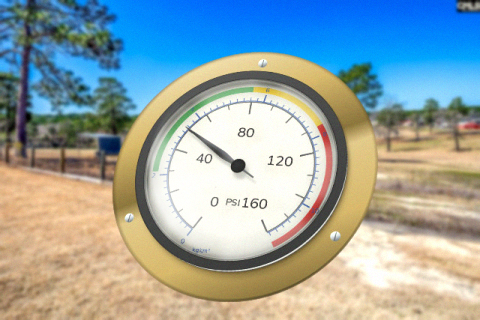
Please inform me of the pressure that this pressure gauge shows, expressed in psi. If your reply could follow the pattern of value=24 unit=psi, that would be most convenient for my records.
value=50 unit=psi
